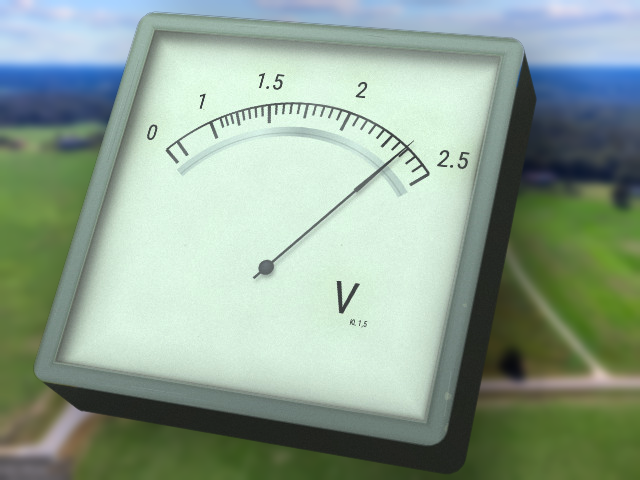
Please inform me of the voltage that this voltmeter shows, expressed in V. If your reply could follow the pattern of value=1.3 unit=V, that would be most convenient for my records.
value=2.35 unit=V
